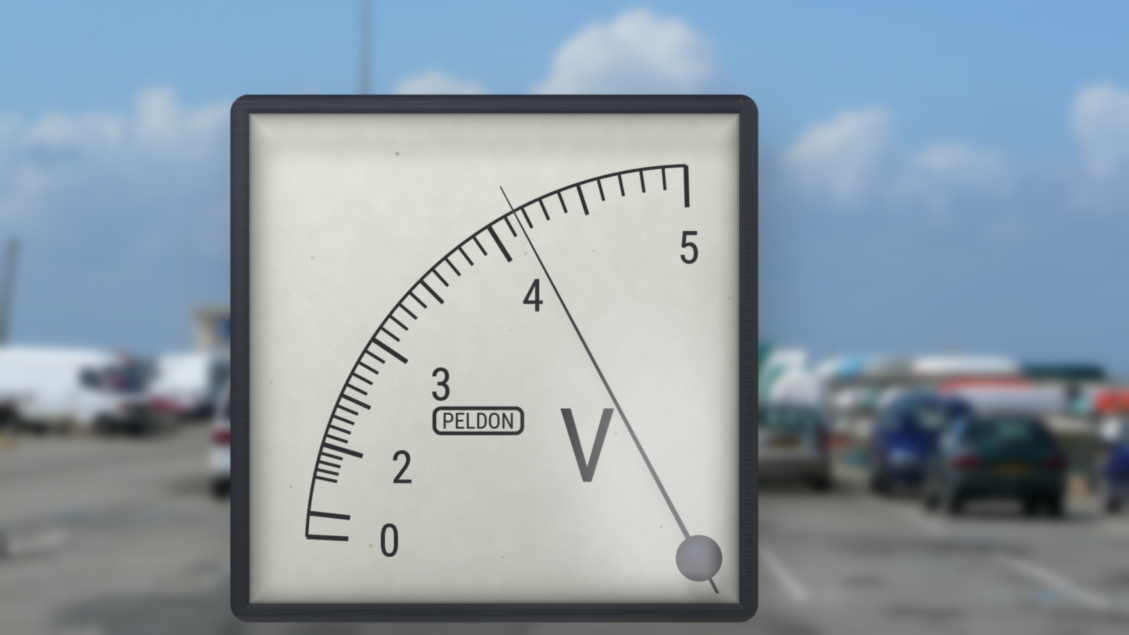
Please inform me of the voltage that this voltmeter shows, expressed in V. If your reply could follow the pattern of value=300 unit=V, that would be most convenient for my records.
value=4.15 unit=V
